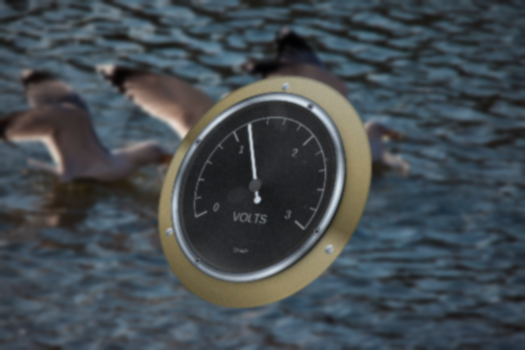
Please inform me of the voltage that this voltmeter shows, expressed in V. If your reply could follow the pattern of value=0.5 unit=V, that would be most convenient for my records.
value=1.2 unit=V
